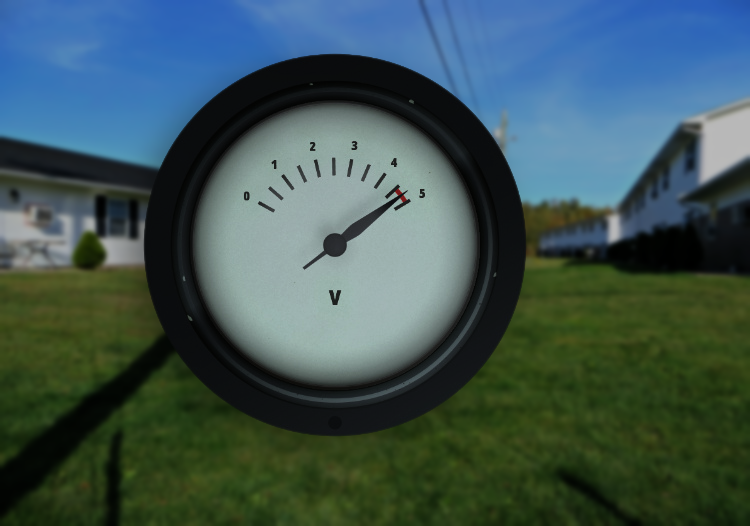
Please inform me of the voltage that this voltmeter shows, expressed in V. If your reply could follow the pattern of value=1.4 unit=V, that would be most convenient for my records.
value=4.75 unit=V
